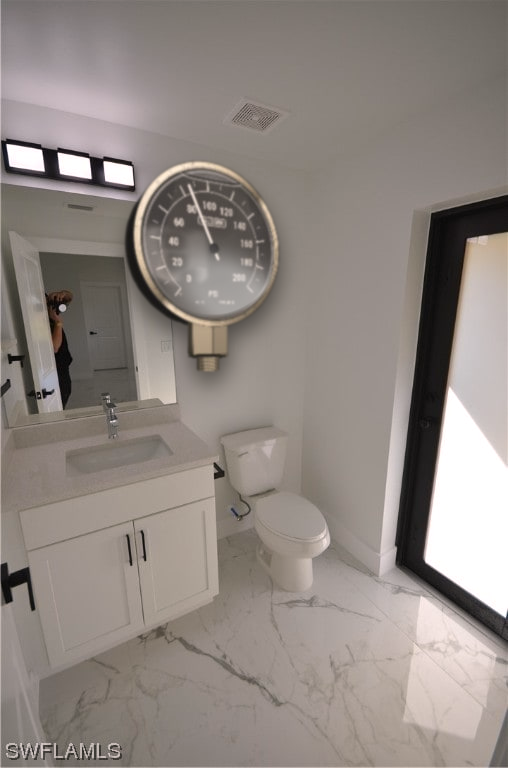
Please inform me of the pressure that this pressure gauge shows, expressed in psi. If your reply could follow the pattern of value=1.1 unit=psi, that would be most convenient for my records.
value=85 unit=psi
